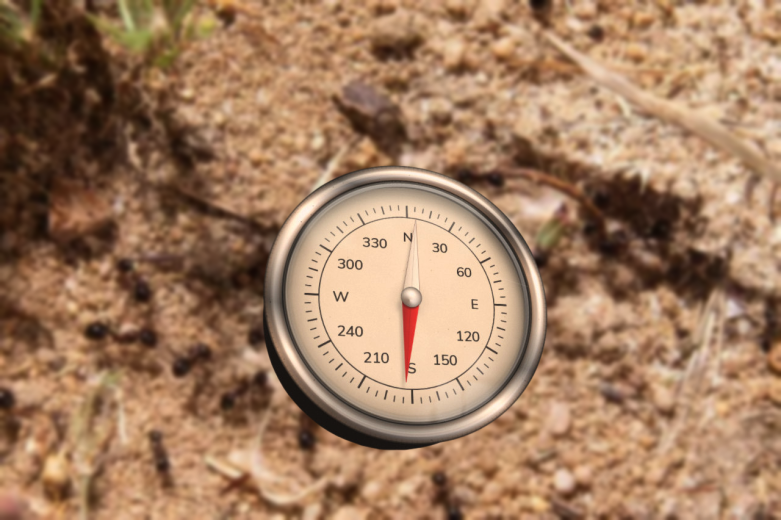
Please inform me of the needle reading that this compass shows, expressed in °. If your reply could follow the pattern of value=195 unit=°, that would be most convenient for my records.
value=185 unit=°
